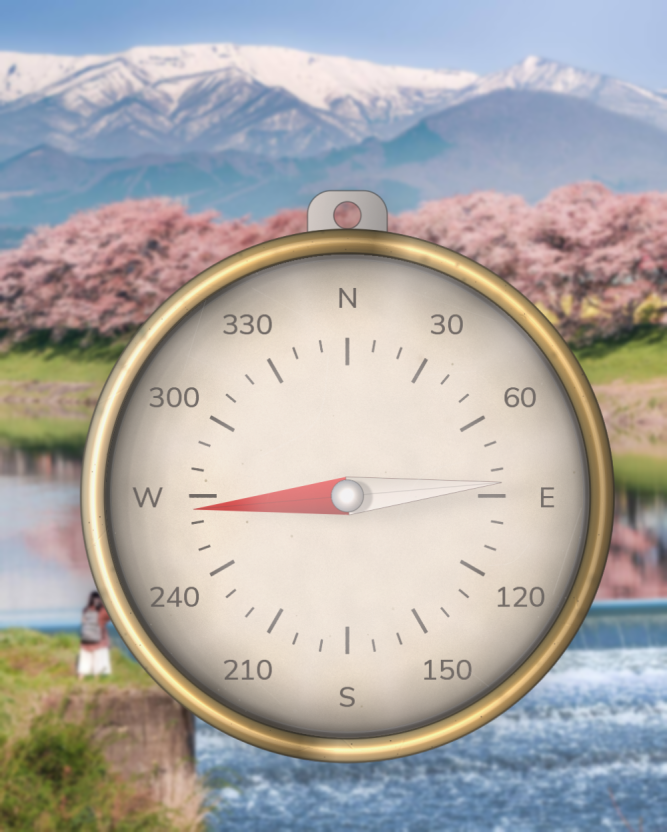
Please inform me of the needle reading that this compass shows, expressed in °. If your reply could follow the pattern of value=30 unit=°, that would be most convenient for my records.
value=265 unit=°
